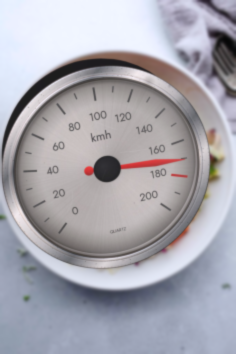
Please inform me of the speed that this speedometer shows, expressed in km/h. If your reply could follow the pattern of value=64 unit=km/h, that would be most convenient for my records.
value=170 unit=km/h
